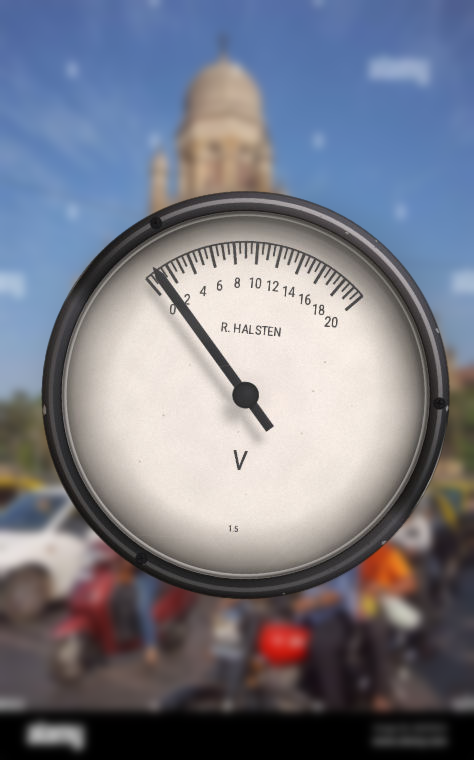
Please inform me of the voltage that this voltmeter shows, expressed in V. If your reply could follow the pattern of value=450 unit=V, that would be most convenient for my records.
value=1 unit=V
